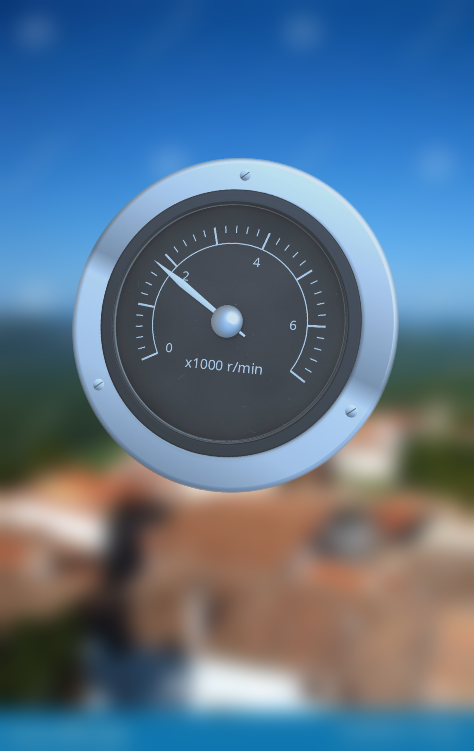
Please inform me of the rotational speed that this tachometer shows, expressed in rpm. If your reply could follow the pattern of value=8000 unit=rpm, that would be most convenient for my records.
value=1800 unit=rpm
